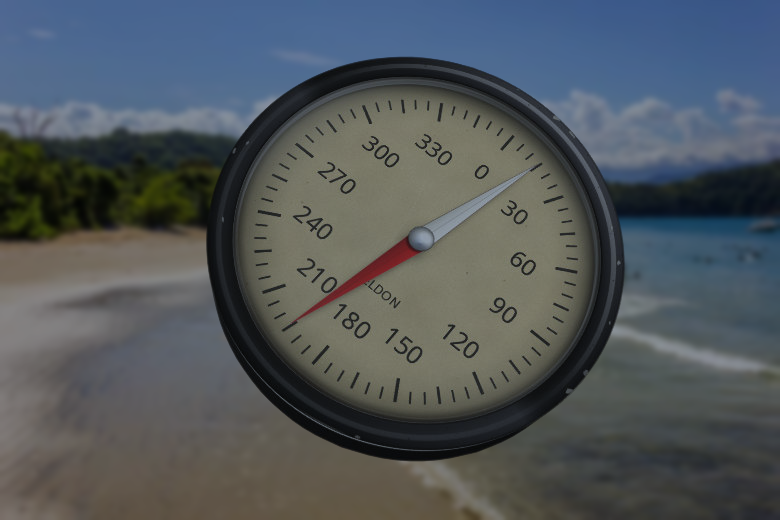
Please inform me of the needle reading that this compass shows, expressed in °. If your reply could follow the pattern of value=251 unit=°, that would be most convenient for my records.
value=195 unit=°
